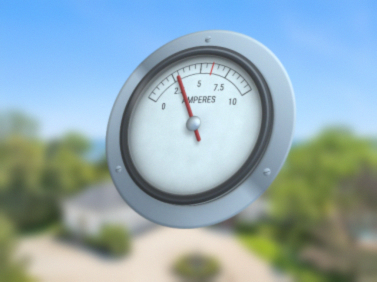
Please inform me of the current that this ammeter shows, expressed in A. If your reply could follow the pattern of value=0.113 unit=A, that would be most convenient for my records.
value=3 unit=A
